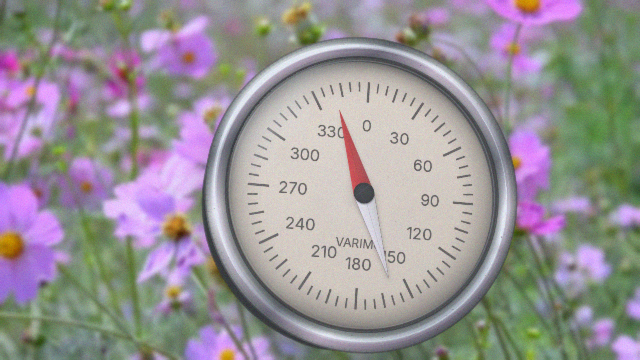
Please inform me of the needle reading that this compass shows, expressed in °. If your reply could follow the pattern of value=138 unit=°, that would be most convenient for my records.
value=340 unit=°
